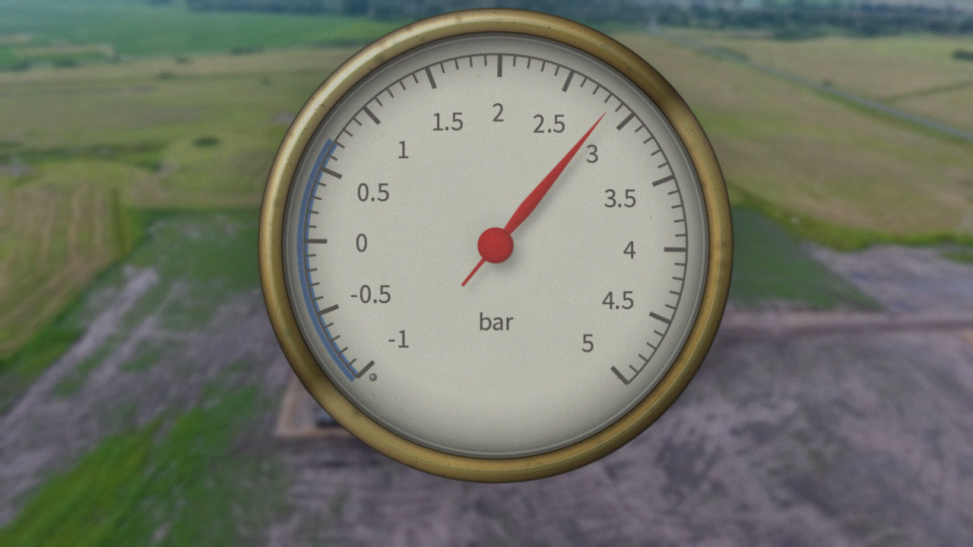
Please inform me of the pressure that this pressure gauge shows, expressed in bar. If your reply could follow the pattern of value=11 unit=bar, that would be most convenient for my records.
value=2.85 unit=bar
